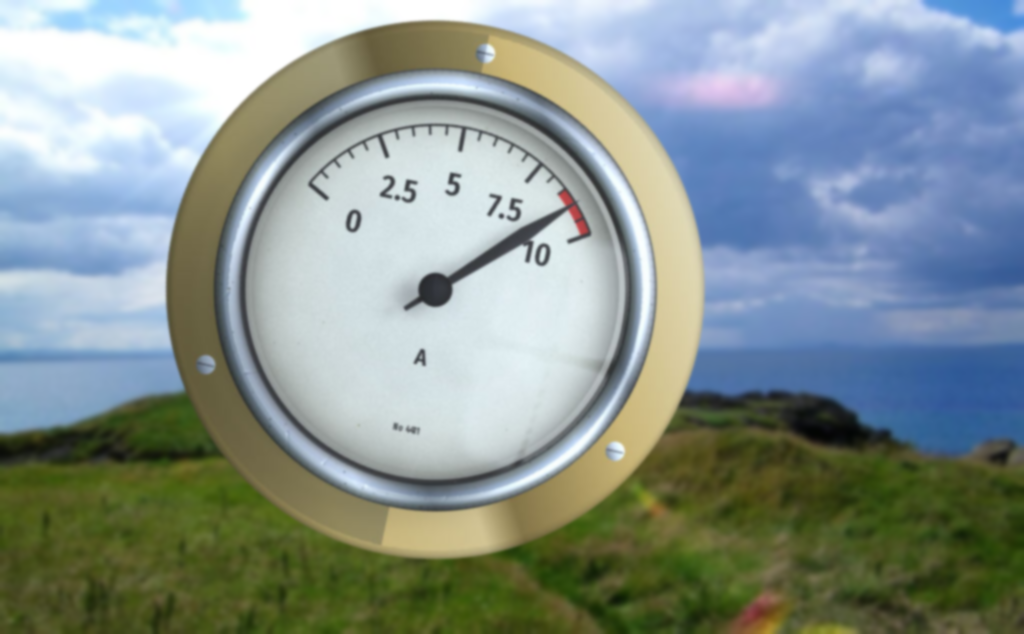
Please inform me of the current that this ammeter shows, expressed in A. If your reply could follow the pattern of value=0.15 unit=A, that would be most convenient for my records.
value=9 unit=A
